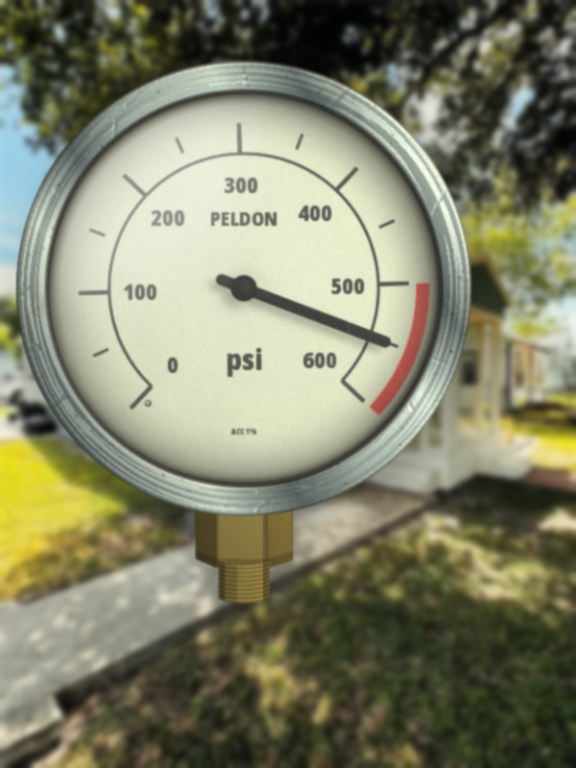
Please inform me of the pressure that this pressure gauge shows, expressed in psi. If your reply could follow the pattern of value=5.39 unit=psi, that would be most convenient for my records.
value=550 unit=psi
